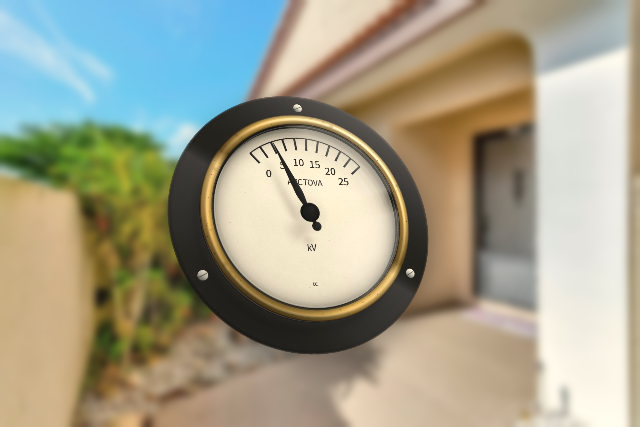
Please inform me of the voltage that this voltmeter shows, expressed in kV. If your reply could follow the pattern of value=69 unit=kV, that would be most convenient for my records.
value=5 unit=kV
